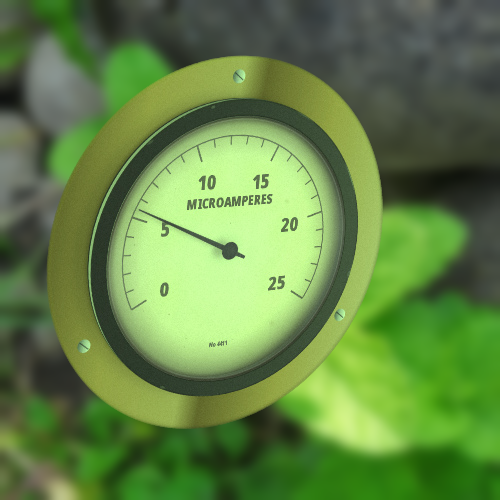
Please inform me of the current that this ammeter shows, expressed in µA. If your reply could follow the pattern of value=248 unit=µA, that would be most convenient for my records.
value=5.5 unit=µA
